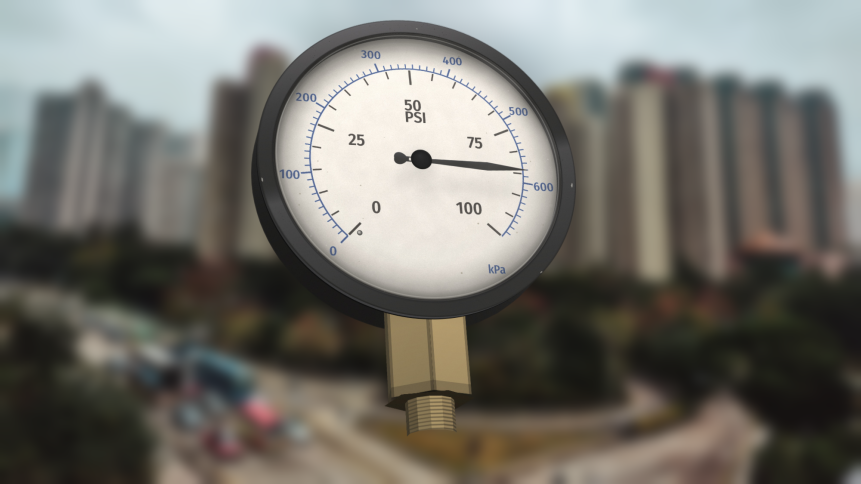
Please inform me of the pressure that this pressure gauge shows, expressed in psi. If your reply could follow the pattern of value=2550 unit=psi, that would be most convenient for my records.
value=85 unit=psi
